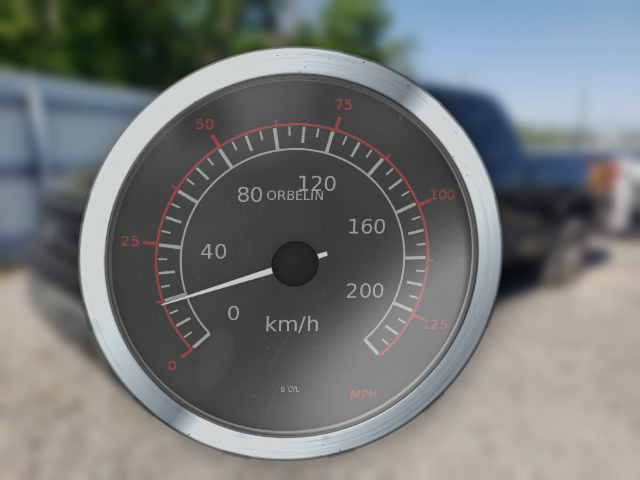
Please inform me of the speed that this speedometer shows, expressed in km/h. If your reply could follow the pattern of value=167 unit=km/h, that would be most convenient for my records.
value=20 unit=km/h
